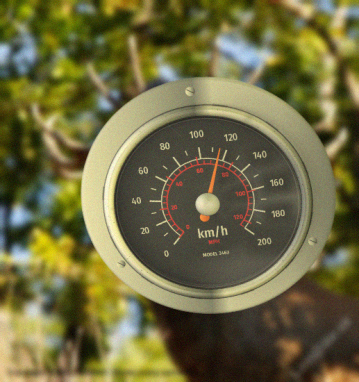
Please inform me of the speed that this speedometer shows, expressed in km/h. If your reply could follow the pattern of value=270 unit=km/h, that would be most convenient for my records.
value=115 unit=km/h
